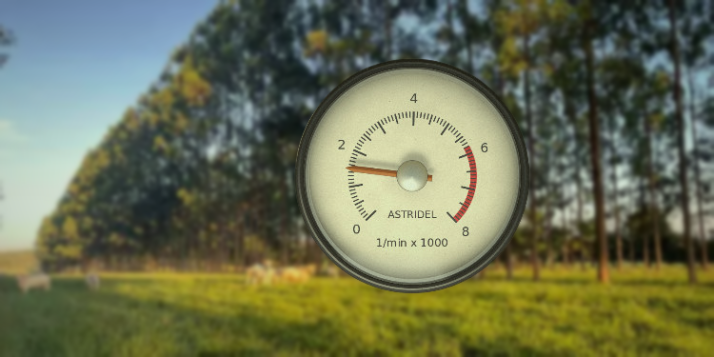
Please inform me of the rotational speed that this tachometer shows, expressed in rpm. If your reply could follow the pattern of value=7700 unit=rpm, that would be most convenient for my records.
value=1500 unit=rpm
